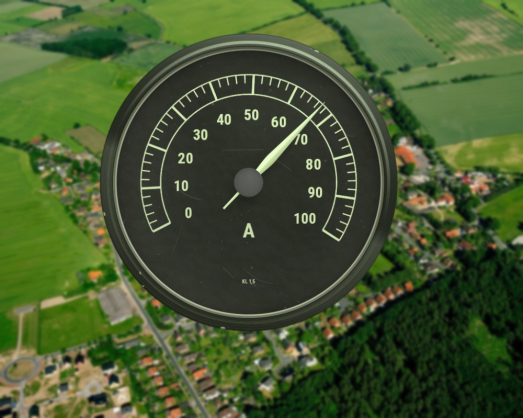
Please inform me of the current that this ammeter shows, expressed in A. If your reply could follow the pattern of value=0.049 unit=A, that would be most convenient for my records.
value=67 unit=A
